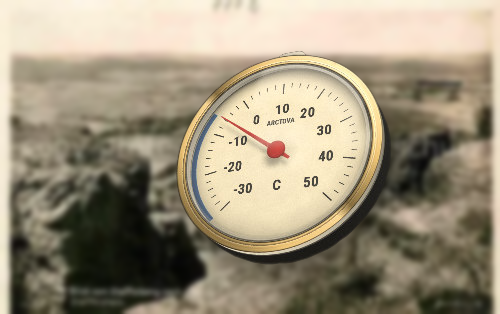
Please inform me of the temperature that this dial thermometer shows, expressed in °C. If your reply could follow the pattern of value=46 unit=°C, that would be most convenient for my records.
value=-6 unit=°C
